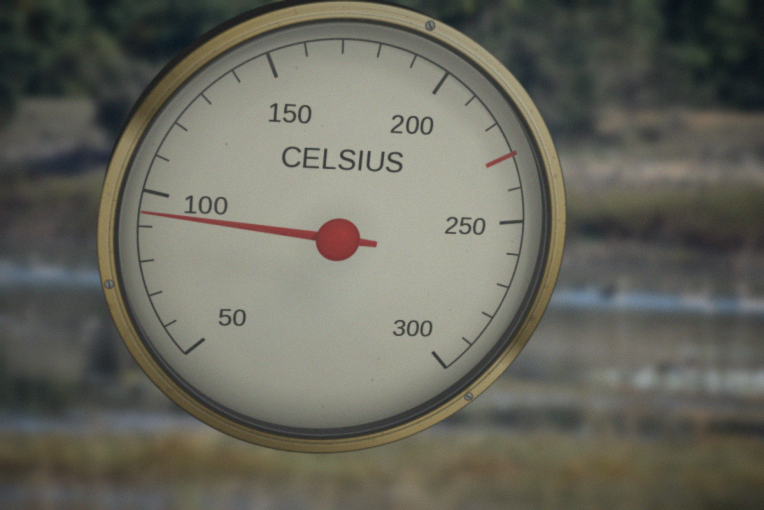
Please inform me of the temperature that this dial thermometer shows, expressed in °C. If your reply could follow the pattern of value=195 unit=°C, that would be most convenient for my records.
value=95 unit=°C
